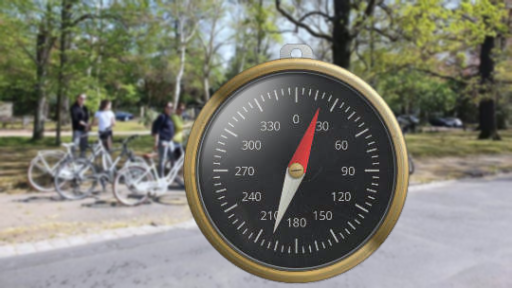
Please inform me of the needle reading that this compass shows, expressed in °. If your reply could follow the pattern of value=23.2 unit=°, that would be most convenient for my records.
value=20 unit=°
